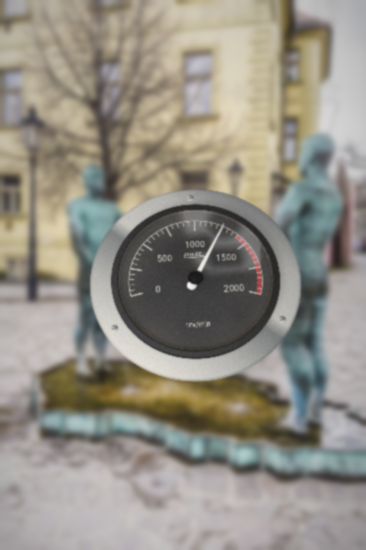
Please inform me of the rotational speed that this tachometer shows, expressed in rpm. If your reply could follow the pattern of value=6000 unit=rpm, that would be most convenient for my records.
value=1250 unit=rpm
